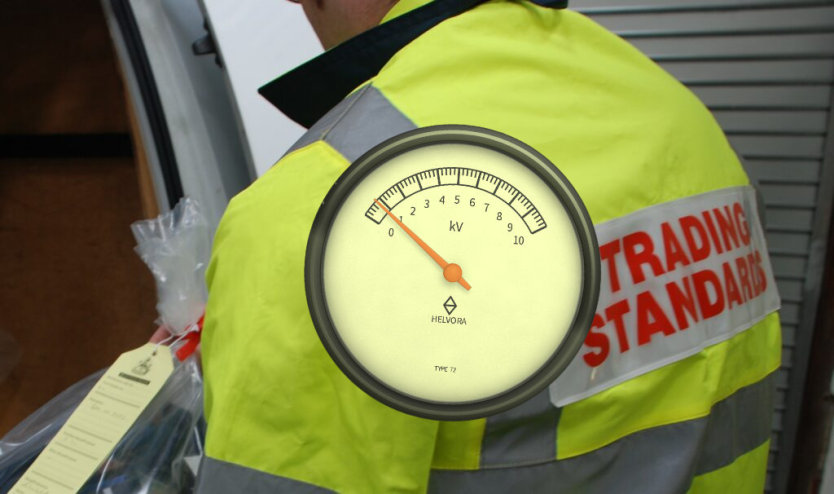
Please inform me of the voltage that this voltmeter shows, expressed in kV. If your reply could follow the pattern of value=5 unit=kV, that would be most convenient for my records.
value=0.8 unit=kV
